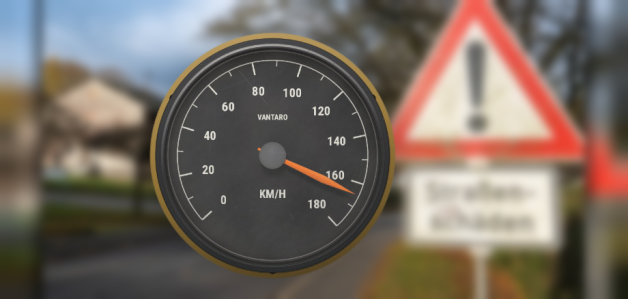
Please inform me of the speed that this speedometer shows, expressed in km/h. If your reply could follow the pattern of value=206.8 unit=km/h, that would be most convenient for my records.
value=165 unit=km/h
